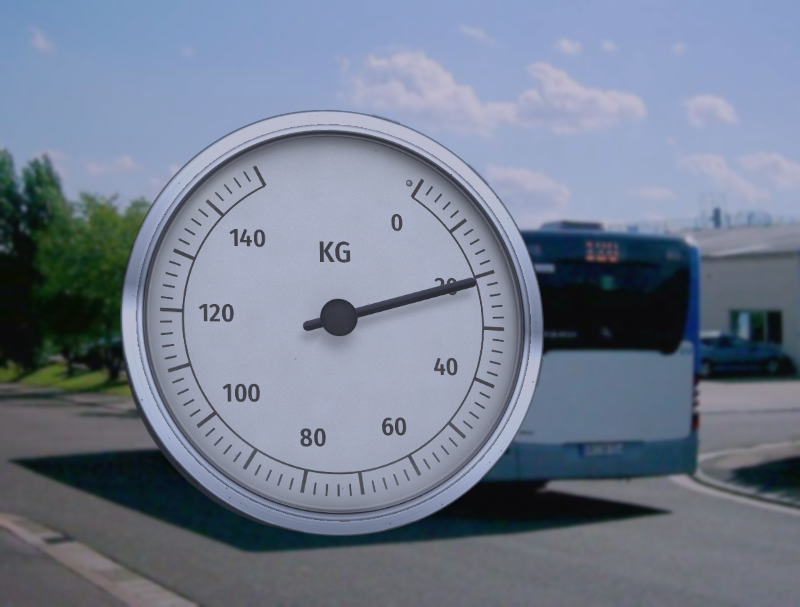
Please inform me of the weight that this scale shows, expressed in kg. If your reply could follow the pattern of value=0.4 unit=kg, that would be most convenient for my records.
value=21 unit=kg
